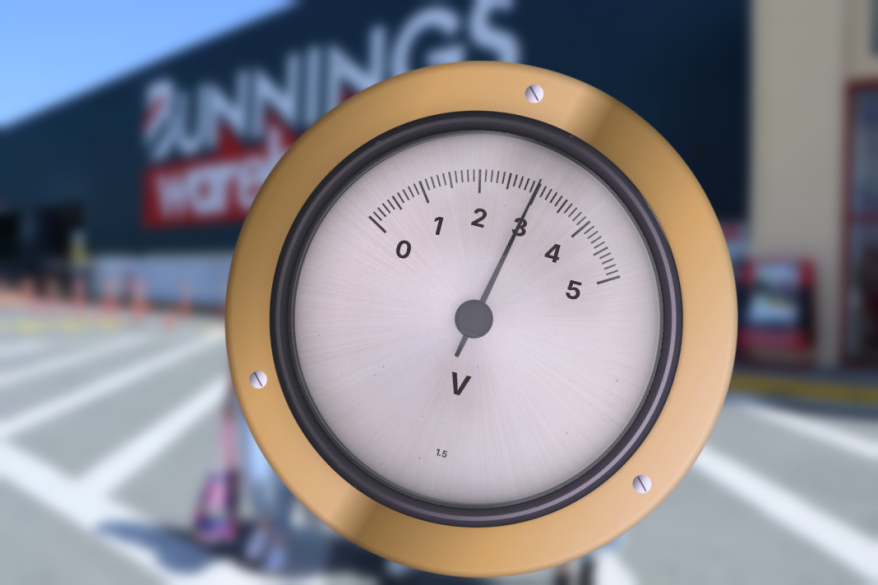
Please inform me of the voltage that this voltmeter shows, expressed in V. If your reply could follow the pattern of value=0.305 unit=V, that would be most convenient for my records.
value=3 unit=V
